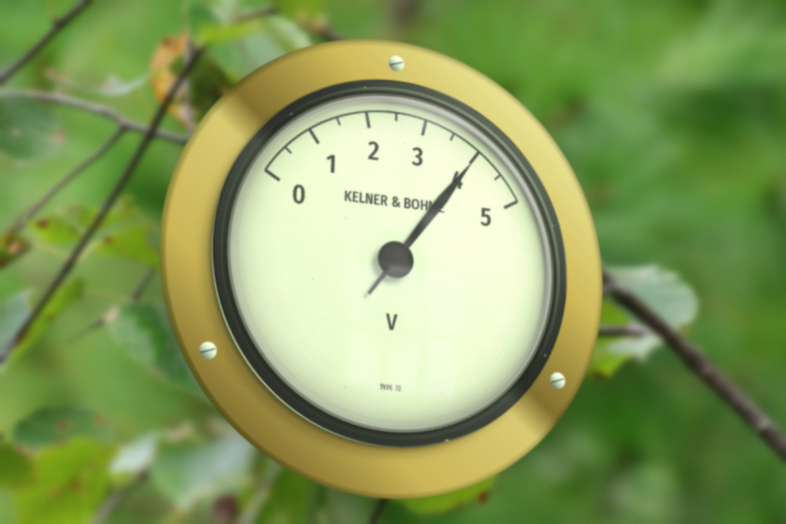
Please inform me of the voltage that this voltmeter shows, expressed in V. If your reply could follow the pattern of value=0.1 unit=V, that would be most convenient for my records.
value=4 unit=V
